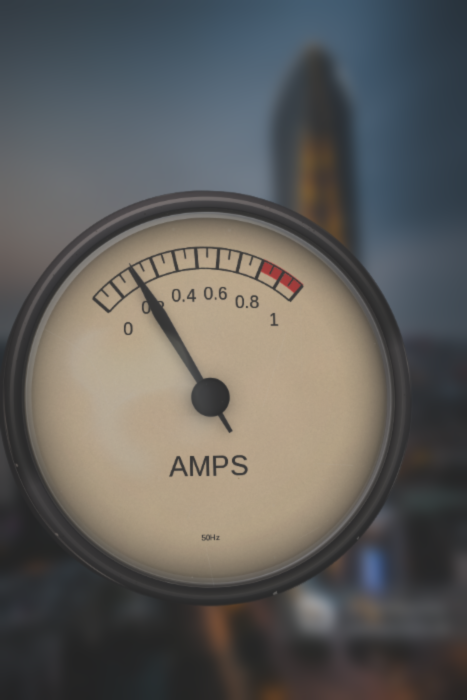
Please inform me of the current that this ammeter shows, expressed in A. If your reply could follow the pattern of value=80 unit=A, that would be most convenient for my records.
value=0.2 unit=A
